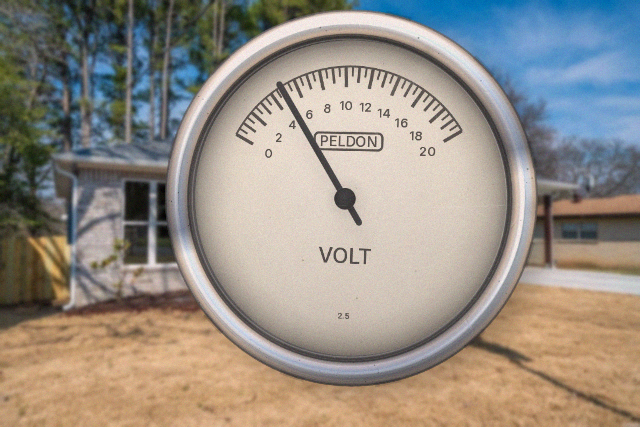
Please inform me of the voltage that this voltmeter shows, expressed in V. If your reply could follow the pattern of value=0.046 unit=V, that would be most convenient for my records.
value=5 unit=V
